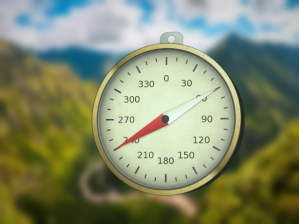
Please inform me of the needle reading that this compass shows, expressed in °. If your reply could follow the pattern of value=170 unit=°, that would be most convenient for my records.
value=240 unit=°
